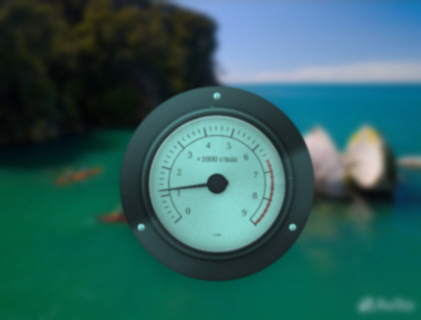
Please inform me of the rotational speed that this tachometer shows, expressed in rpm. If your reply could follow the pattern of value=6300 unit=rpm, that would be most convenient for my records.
value=1200 unit=rpm
